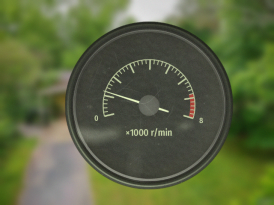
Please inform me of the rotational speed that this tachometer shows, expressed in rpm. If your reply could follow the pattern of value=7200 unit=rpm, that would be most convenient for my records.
value=1200 unit=rpm
